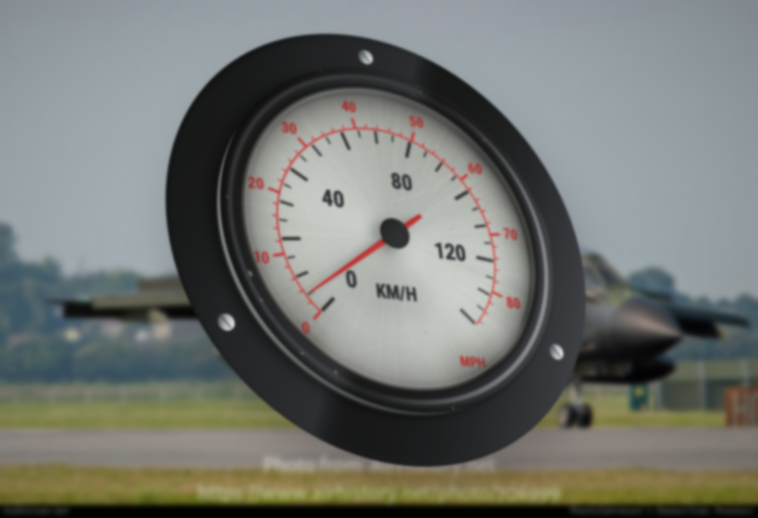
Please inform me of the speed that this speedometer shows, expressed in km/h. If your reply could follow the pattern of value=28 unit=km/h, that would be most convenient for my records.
value=5 unit=km/h
